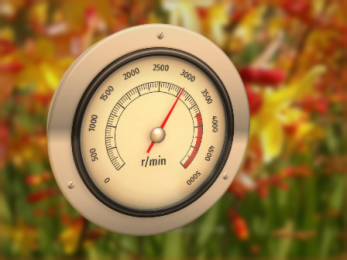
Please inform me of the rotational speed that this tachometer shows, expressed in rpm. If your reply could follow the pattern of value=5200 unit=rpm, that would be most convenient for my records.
value=3000 unit=rpm
